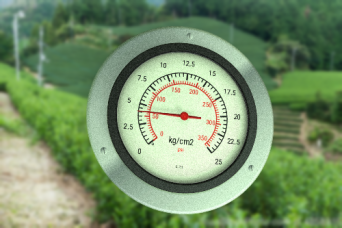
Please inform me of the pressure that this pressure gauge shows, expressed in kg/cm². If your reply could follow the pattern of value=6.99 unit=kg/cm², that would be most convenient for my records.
value=4 unit=kg/cm²
